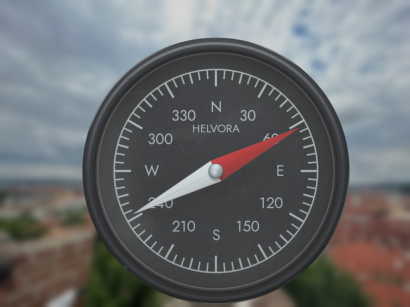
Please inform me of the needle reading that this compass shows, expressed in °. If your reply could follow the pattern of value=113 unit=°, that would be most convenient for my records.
value=62.5 unit=°
